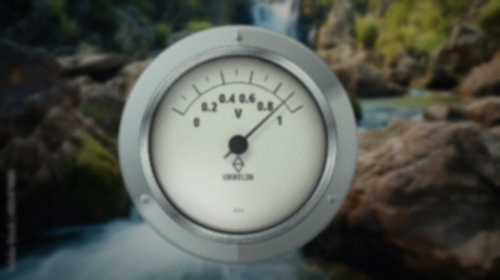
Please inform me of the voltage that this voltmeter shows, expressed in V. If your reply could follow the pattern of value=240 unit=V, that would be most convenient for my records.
value=0.9 unit=V
